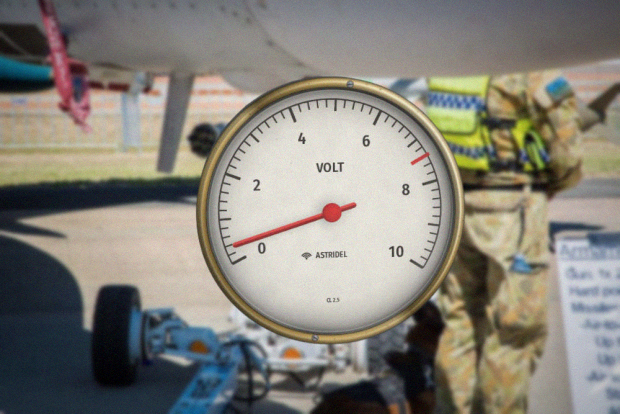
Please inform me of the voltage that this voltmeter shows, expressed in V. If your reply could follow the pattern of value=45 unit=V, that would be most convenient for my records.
value=0.4 unit=V
